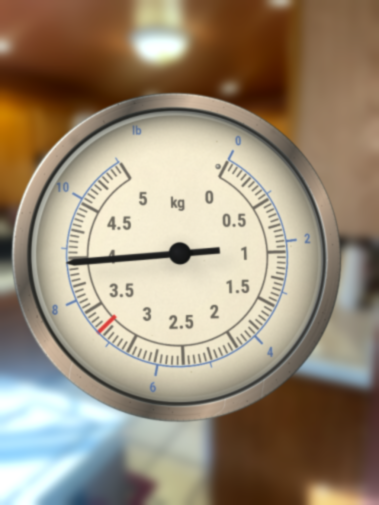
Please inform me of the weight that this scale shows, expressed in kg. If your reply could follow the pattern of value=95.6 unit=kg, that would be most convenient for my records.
value=3.95 unit=kg
